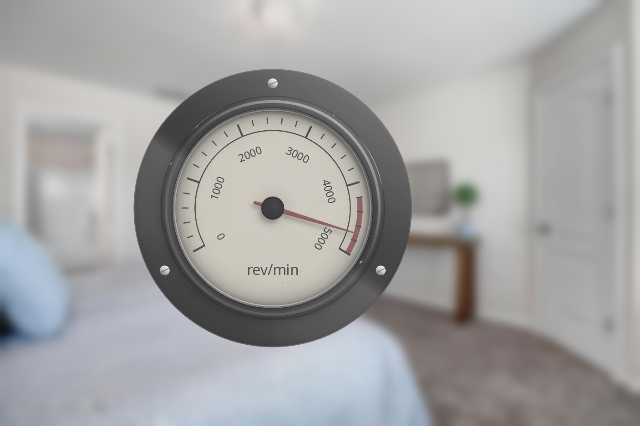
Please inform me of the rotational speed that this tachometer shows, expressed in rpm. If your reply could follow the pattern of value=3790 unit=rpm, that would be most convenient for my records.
value=4700 unit=rpm
